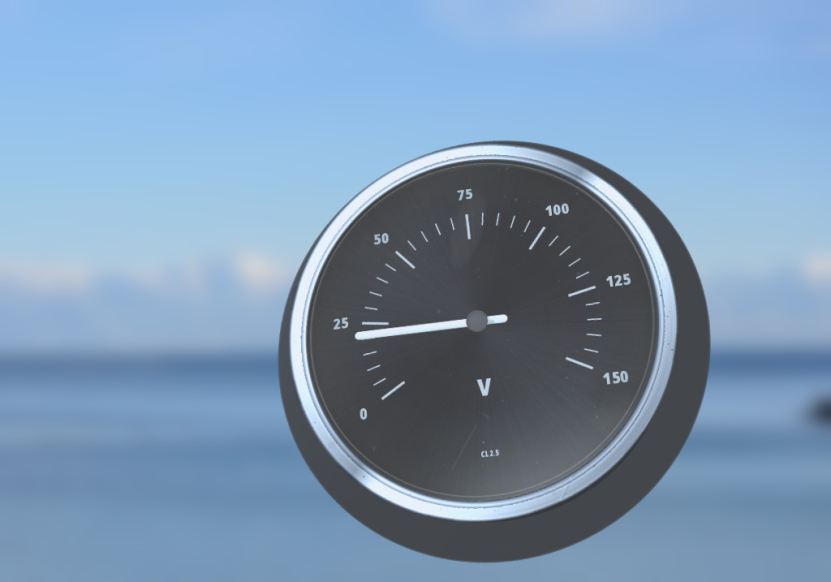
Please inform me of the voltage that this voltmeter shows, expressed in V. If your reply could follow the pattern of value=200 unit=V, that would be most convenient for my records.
value=20 unit=V
